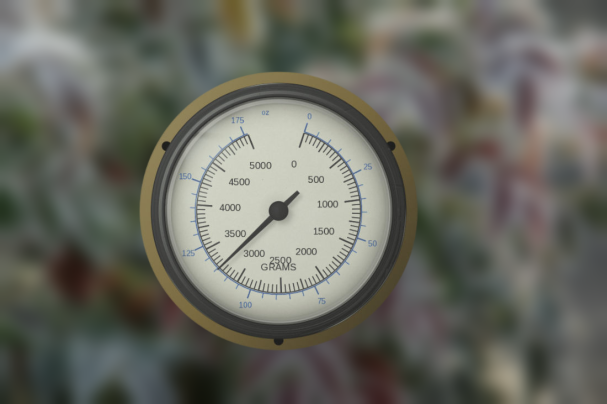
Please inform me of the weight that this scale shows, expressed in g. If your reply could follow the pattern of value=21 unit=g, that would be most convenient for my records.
value=3250 unit=g
